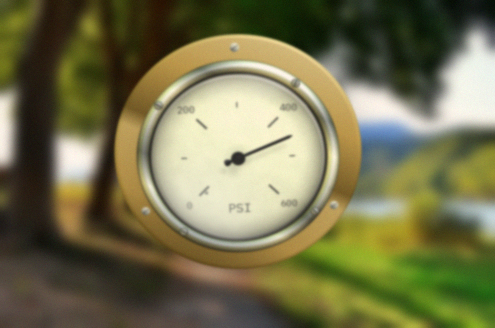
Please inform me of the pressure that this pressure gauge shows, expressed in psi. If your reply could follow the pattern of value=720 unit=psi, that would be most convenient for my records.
value=450 unit=psi
